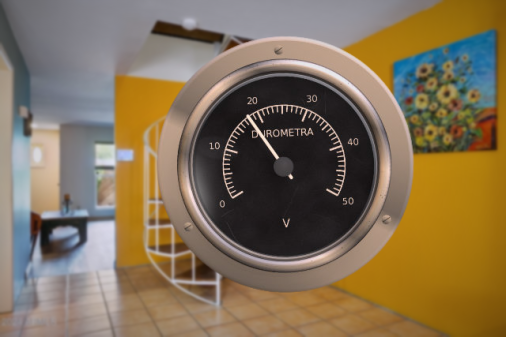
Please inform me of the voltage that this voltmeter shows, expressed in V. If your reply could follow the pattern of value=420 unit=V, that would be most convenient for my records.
value=18 unit=V
